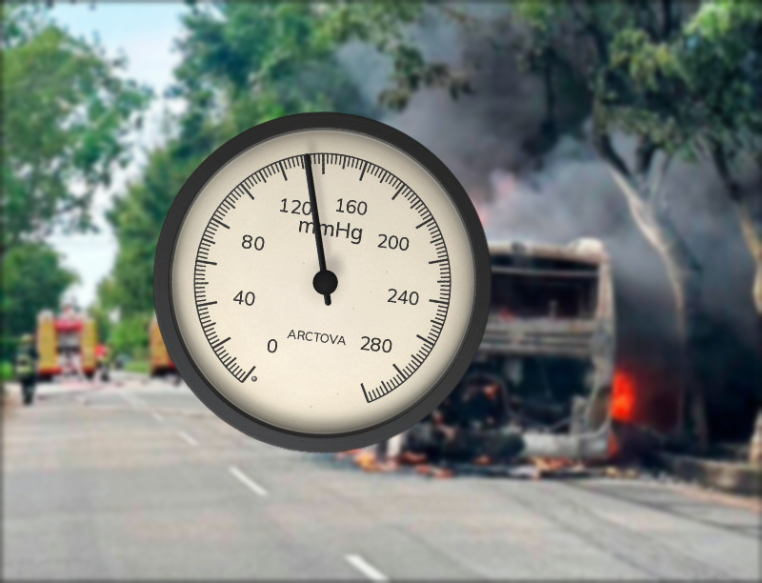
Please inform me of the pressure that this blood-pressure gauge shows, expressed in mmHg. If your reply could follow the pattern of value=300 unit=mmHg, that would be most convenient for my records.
value=132 unit=mmHg
